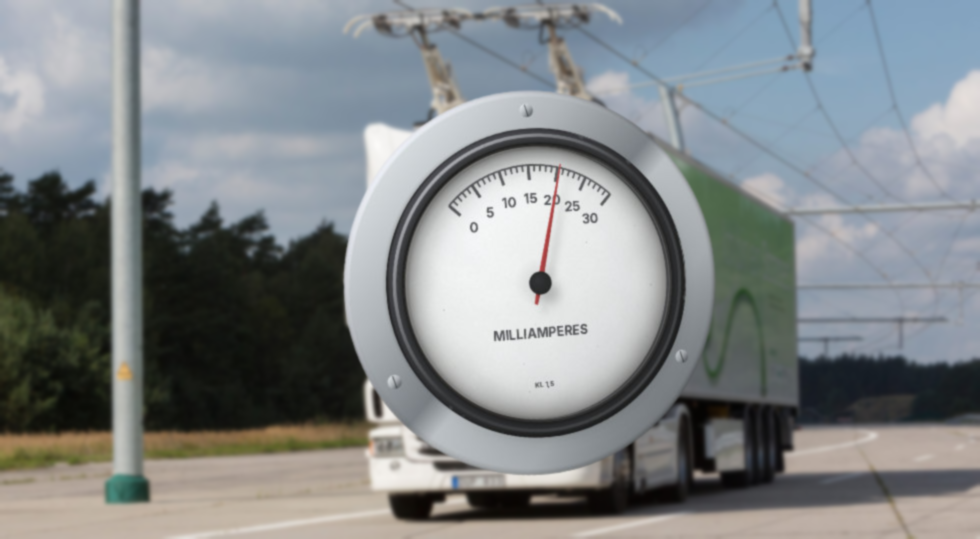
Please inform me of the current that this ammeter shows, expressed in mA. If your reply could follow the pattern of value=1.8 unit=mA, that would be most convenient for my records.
value=20 unit=mA
